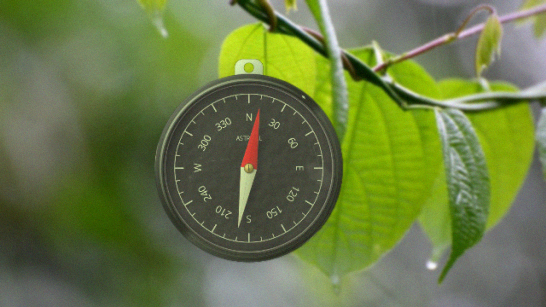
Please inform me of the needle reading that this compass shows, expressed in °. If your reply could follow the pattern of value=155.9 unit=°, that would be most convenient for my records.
value=10 unit=°
